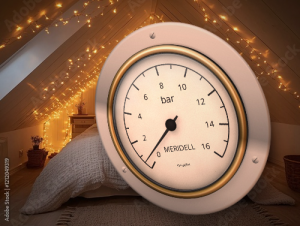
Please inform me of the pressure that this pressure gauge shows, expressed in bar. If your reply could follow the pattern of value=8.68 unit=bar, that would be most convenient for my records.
value=0.5 unit=bar
